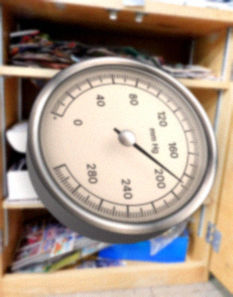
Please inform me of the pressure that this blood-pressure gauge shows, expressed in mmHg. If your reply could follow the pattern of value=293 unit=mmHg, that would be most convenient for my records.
value=190 unit=mmHg
